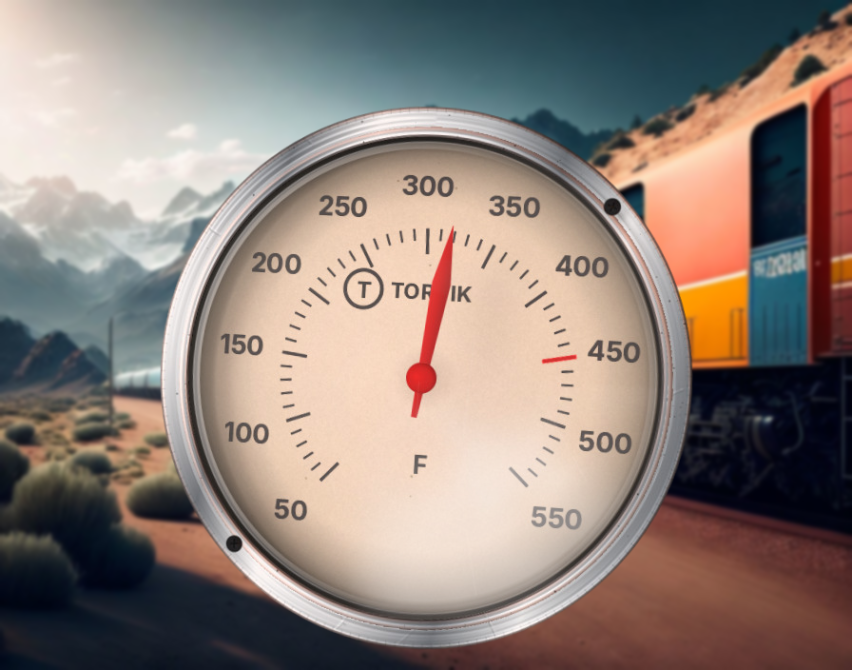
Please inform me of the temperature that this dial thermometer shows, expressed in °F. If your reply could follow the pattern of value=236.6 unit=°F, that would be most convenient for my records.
value=320 unit=°F
